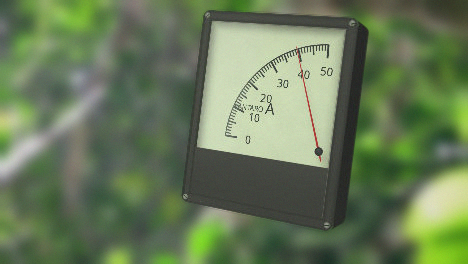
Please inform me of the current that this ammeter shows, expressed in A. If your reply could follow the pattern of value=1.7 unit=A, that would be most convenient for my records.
value=40 unit=A
